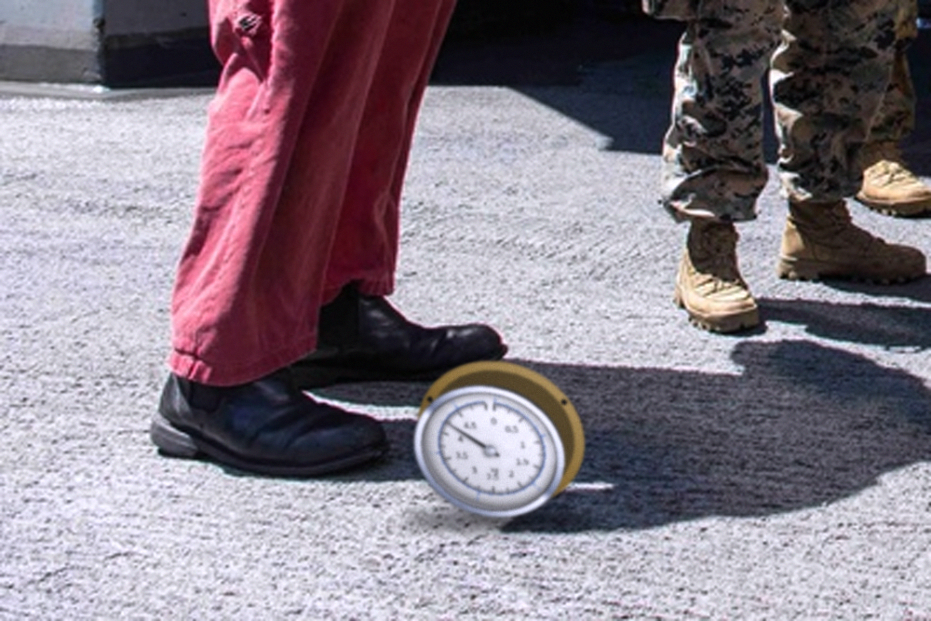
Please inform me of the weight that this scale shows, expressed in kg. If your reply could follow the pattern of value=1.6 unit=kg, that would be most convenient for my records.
value=4.25 unit=kg
